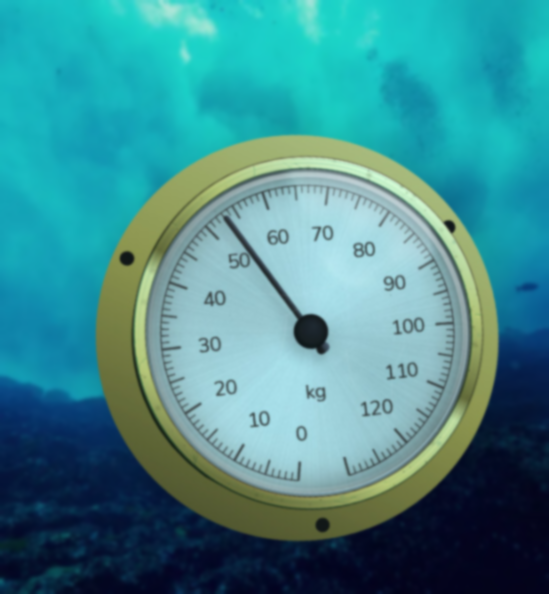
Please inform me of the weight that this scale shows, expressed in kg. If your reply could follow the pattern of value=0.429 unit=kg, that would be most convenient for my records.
value=53 unit=kg
